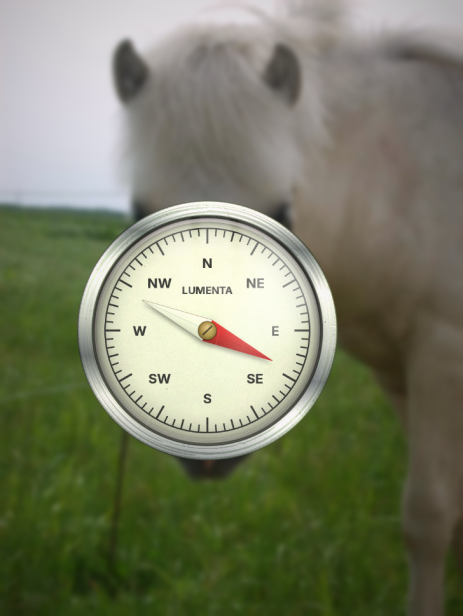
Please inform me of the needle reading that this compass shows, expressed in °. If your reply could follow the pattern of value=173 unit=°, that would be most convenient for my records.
value=115 unit=°
